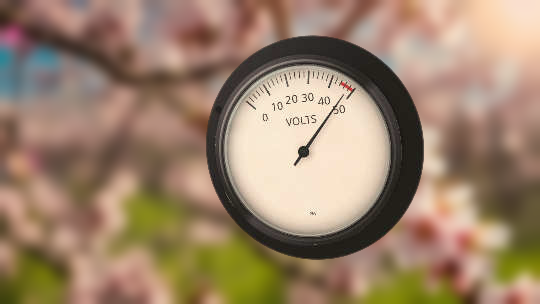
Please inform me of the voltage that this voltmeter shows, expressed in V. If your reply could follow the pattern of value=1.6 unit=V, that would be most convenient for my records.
value=48 unit=V
